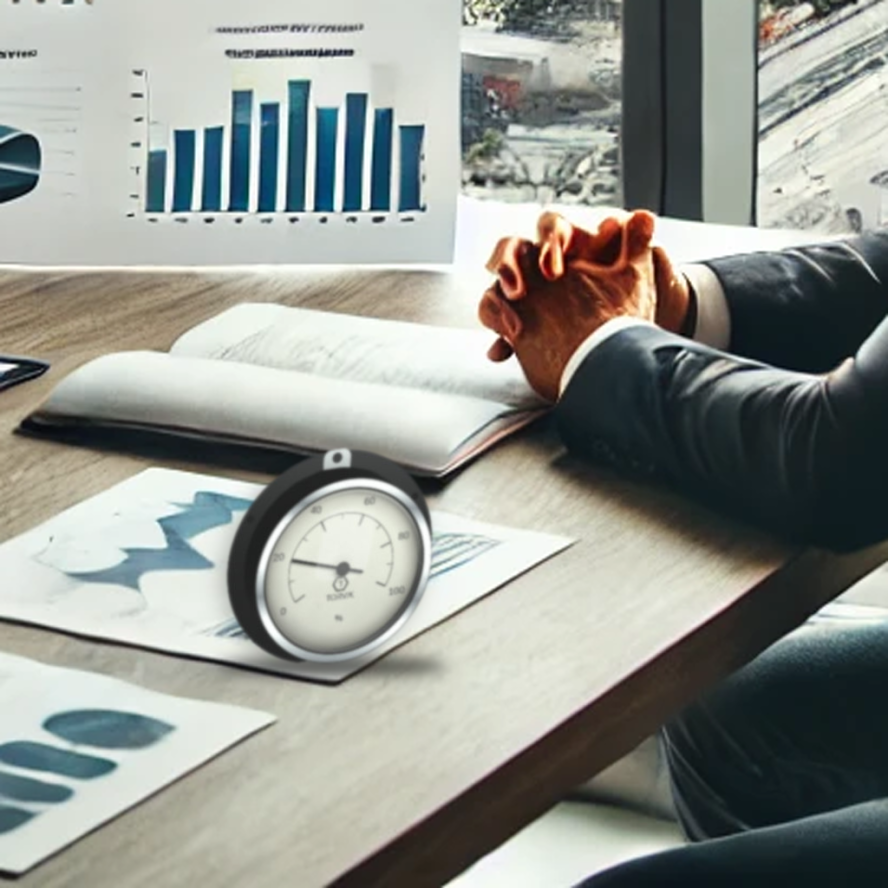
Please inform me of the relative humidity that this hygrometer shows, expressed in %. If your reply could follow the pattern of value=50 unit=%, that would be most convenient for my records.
value=20 unit=%
